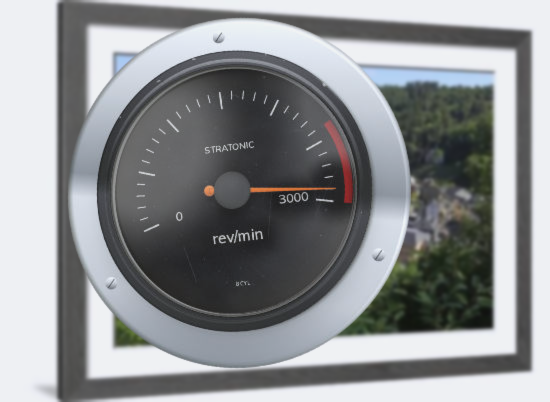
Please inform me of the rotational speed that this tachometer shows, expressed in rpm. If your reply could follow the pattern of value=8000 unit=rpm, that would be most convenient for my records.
value=2900 unit=rpm
